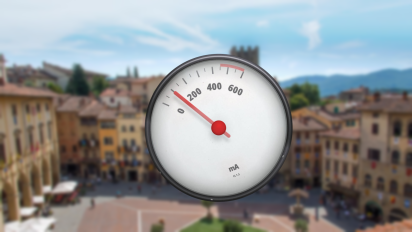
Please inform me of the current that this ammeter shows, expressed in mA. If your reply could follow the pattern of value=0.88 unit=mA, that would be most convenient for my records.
value=100 unit=mA
